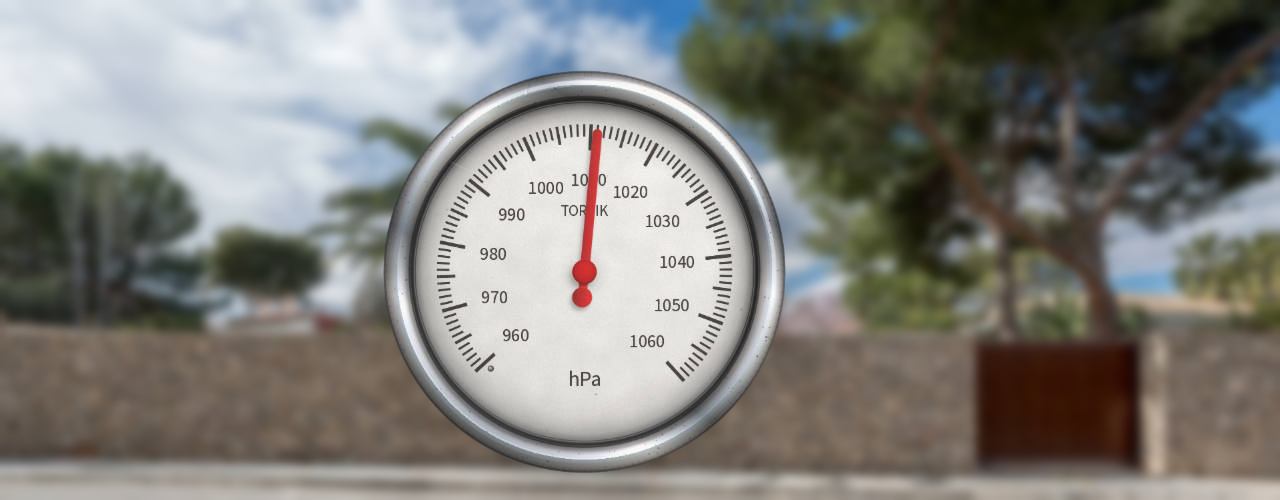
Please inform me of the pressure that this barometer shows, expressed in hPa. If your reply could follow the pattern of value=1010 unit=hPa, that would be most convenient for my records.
value=1011 unit=hPa
